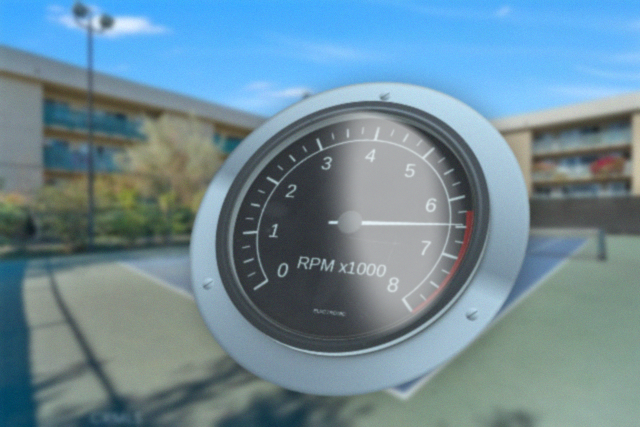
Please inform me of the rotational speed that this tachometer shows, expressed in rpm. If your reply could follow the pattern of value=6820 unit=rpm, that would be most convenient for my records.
value=6500 unit=rpm
